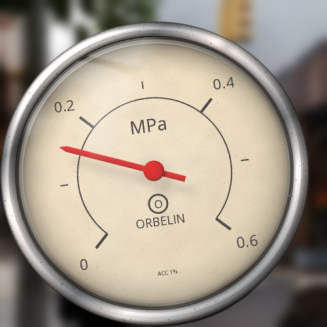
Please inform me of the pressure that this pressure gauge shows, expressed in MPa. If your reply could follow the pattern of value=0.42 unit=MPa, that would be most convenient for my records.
value=0.15 unit=MPa
